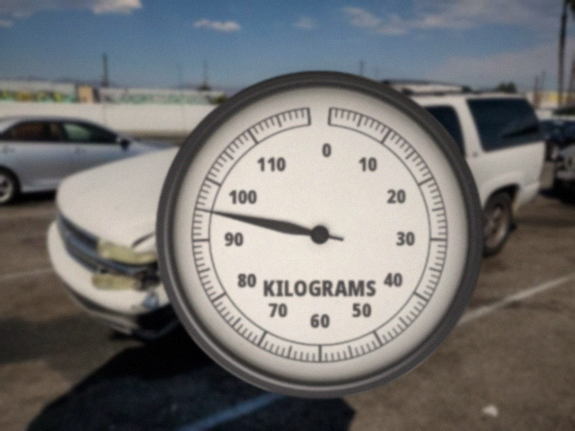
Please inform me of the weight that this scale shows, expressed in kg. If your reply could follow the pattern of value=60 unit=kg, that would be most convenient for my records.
value=95 unit=kg
